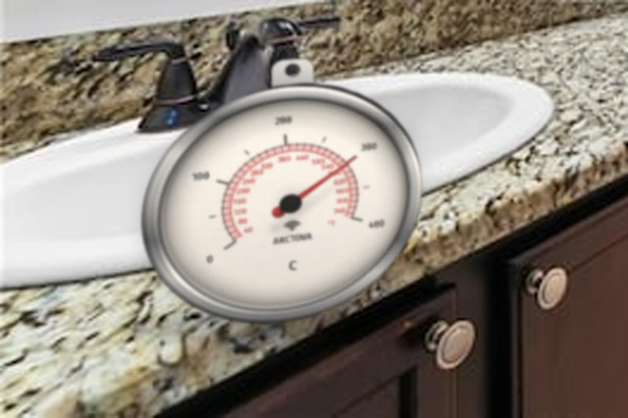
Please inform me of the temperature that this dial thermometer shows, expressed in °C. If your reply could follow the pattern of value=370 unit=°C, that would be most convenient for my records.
value=300 unit=°C
